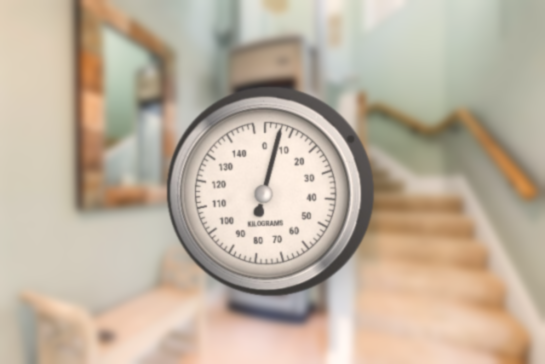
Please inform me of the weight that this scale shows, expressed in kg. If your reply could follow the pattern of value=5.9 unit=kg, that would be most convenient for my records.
value=6 unit=kg
